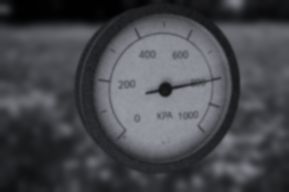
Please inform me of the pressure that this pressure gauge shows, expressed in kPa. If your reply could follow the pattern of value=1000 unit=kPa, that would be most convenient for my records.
value=800 unit=kPa
